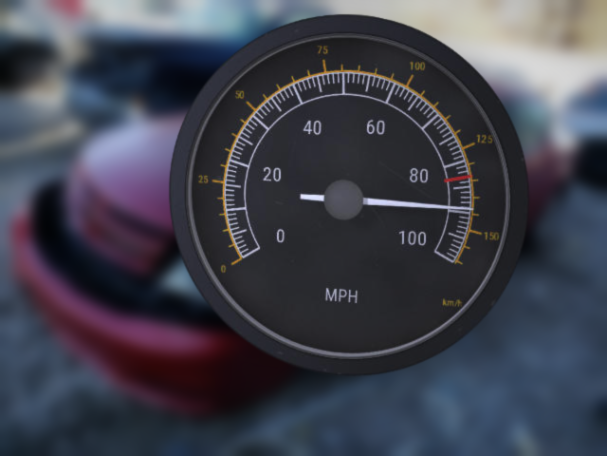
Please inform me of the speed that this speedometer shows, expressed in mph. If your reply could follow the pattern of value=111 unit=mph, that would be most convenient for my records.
value=89 unit=mph
